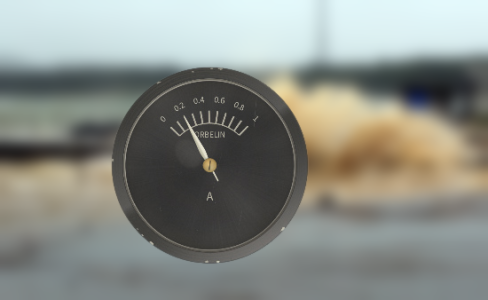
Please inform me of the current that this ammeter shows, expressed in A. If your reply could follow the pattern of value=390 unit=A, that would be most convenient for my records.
value=0.2 unit=A
